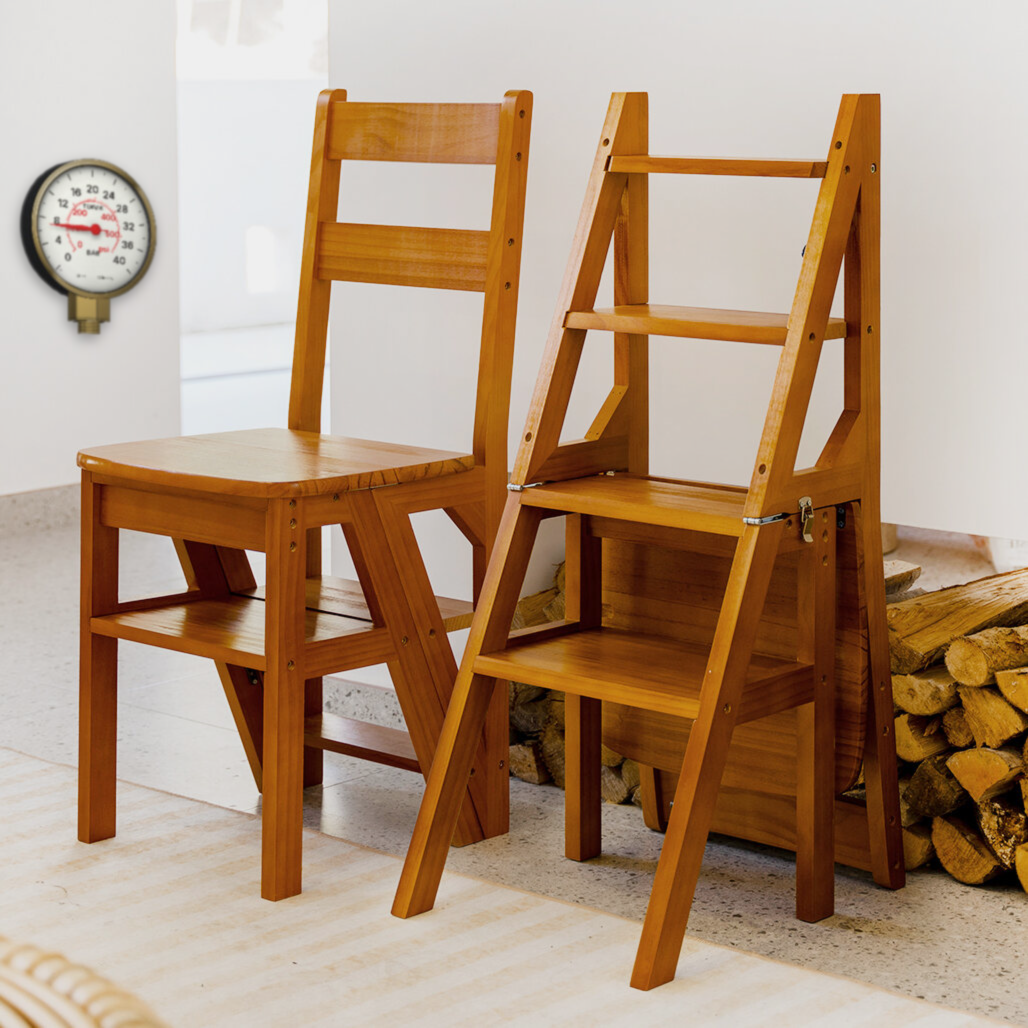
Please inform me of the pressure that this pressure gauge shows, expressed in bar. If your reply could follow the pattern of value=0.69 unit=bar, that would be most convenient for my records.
value=7 unit=bar
